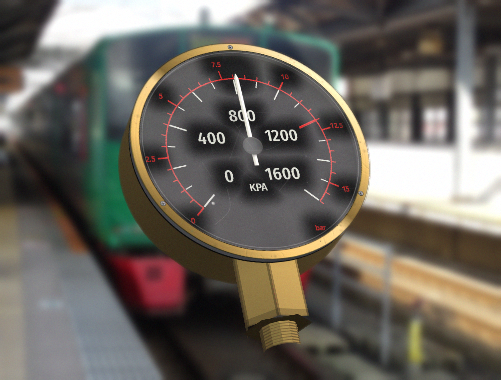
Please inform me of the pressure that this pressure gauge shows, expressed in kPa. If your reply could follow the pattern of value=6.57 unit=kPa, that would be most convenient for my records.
value=800 unit=kPa
